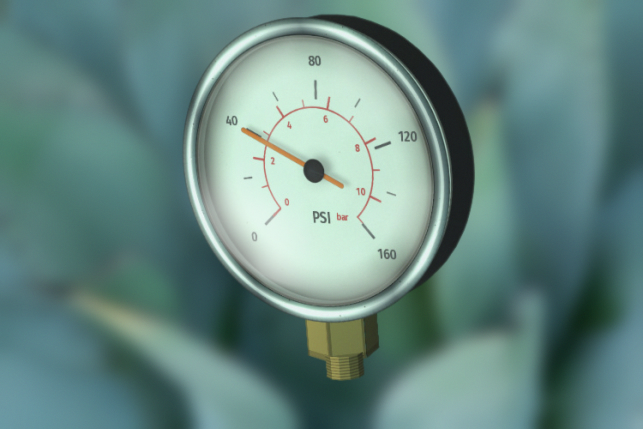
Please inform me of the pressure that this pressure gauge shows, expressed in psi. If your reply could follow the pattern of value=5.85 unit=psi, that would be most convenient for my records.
value=40 unit=psi
